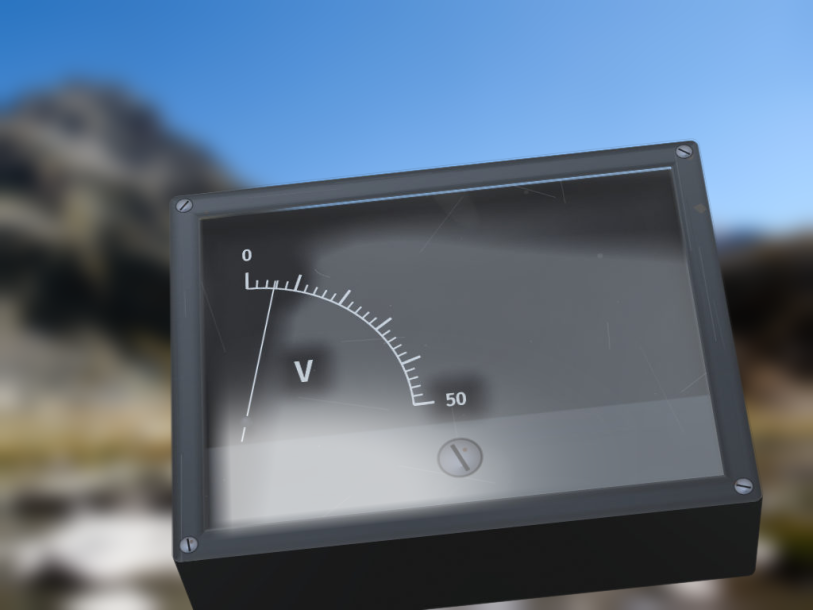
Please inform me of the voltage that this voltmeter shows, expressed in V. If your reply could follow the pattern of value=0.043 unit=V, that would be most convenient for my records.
value=6 unit=V
